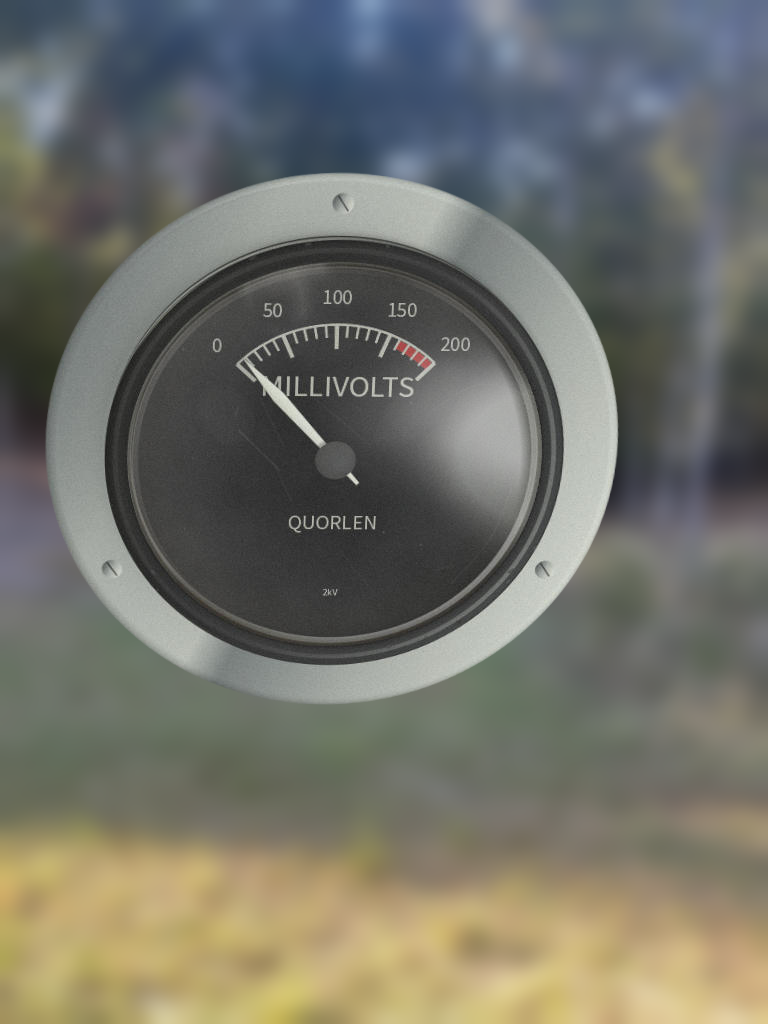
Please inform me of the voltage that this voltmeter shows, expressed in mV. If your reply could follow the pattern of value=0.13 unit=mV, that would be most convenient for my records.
value=10 unit=mV
